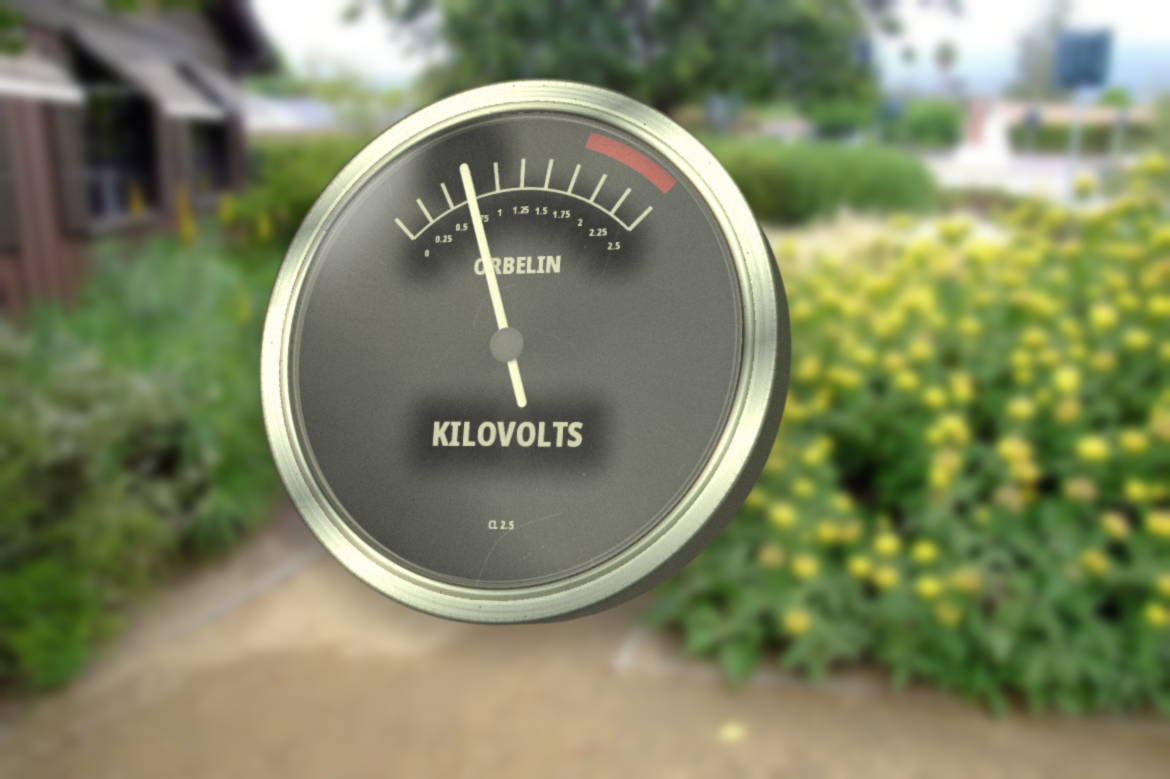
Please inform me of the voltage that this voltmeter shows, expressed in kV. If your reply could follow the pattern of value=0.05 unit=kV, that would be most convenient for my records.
value=0.75 unit=kV
